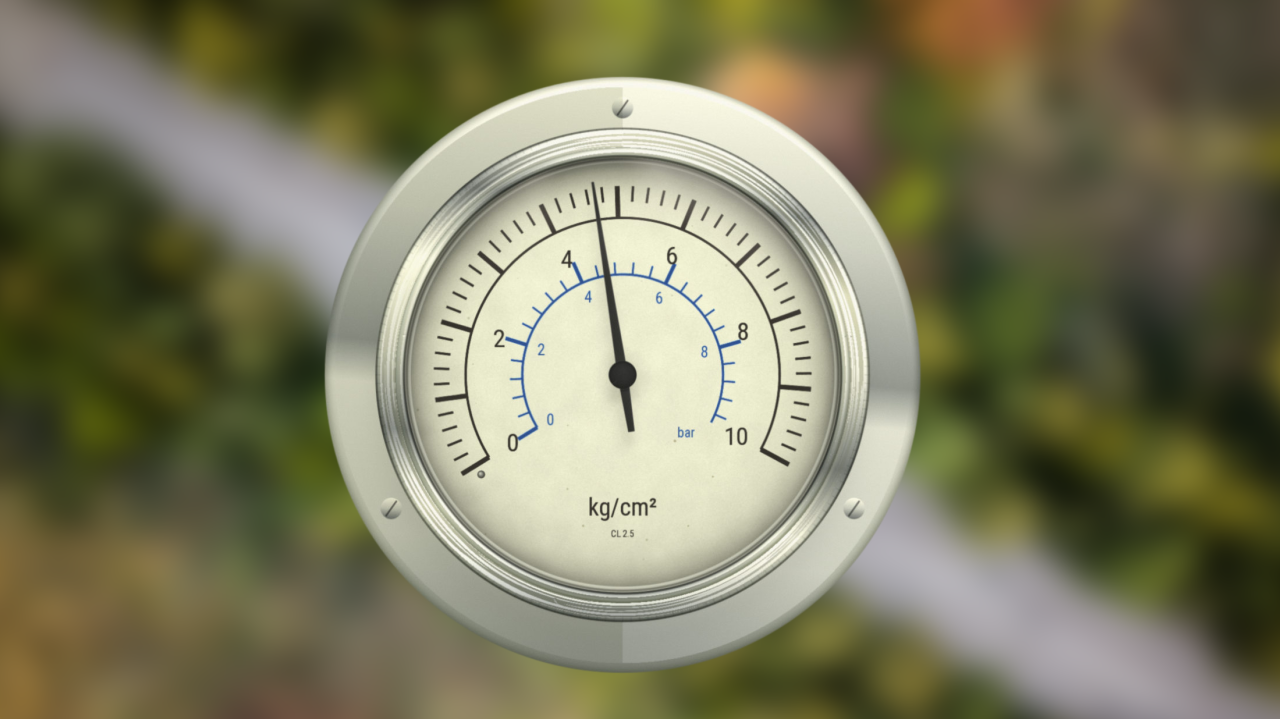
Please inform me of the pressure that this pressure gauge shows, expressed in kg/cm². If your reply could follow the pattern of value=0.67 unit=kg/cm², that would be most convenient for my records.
value=4.7 unit=kg/cm²
